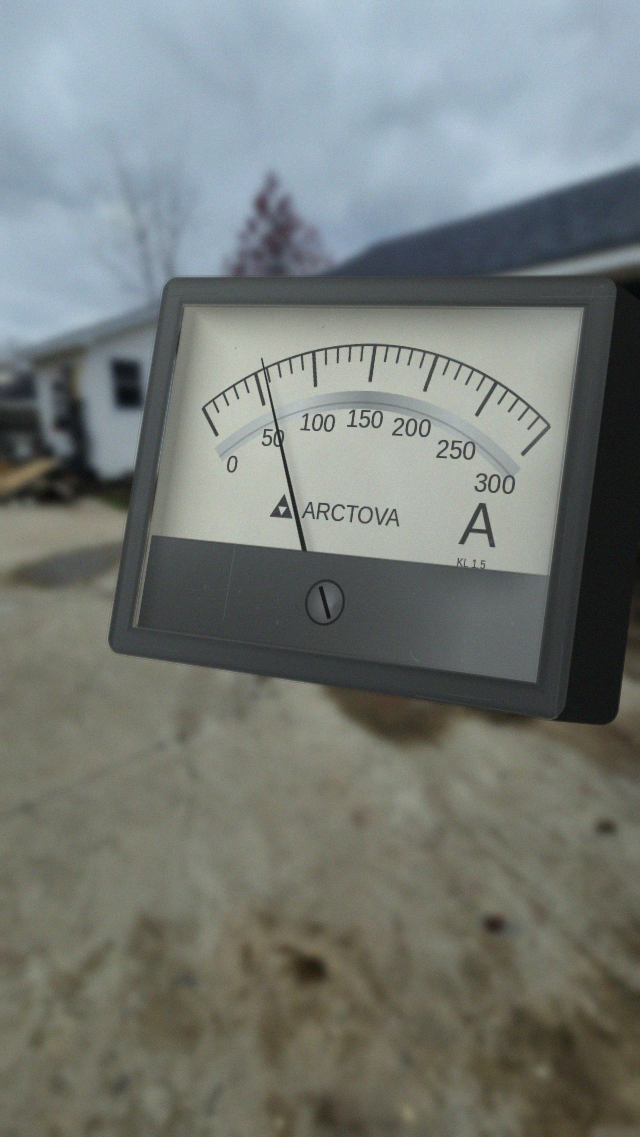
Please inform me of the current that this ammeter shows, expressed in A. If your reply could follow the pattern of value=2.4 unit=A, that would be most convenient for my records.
value=60 unit=A
